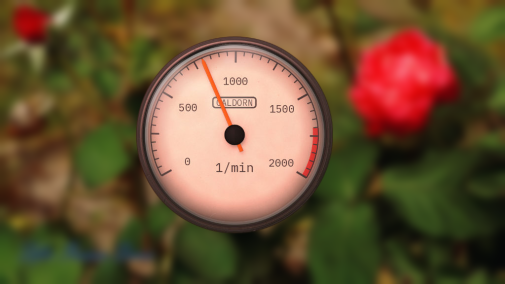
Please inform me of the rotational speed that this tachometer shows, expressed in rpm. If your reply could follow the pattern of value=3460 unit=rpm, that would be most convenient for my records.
value=800 unit=rpm
